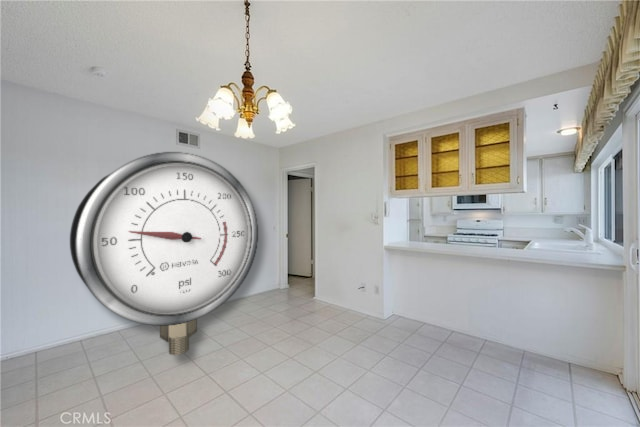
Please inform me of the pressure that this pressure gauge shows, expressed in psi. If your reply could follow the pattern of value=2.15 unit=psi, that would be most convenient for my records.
value=60 unit=psi
